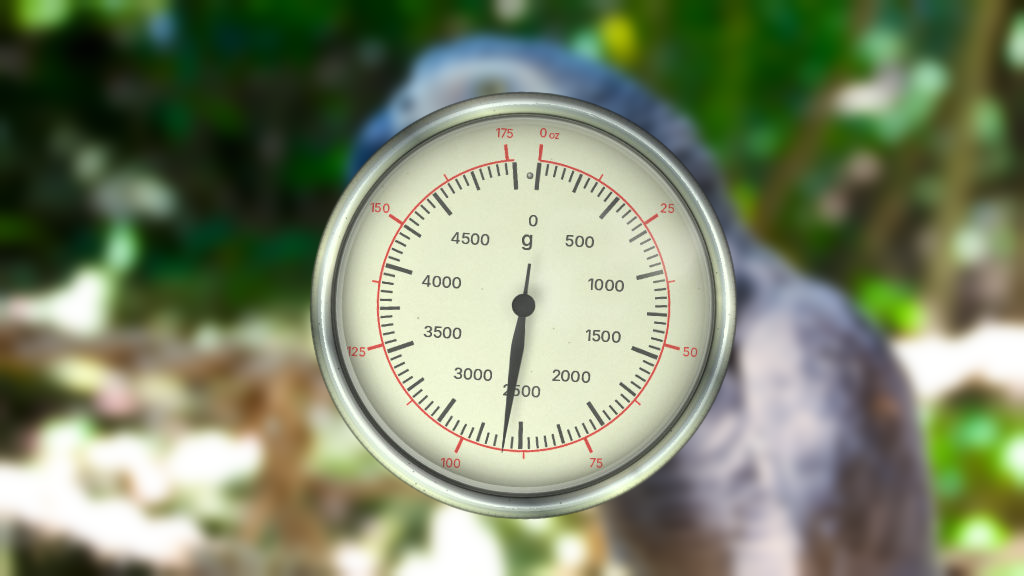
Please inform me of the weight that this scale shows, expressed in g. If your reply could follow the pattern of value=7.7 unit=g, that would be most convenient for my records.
value=2600 unit=g
